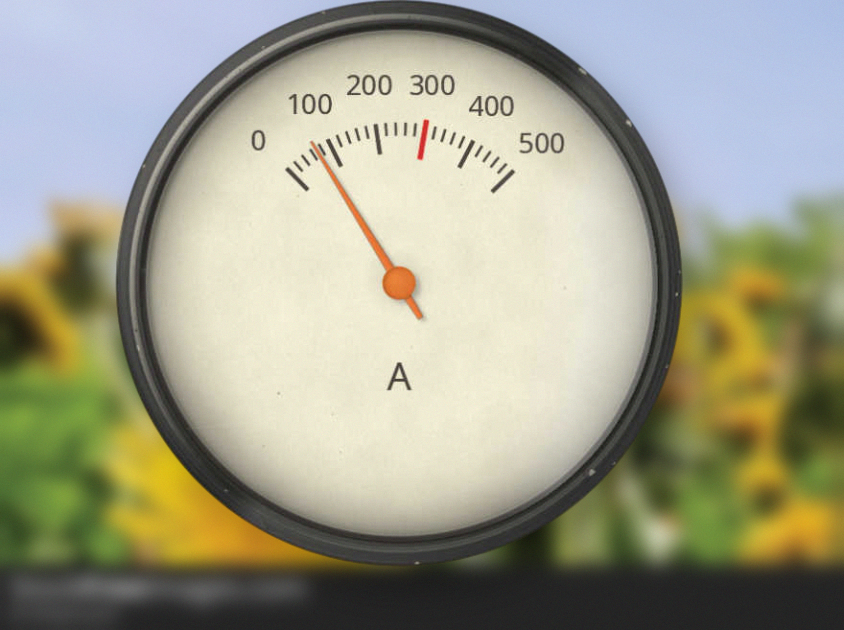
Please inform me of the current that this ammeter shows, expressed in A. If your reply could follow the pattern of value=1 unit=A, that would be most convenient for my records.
value=70 unit=A
